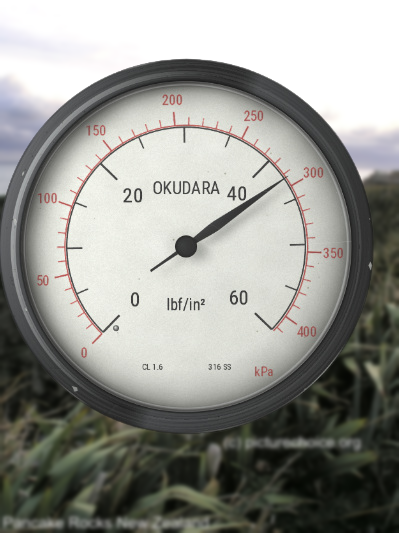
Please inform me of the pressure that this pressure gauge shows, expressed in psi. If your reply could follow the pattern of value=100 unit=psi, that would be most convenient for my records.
value=42.5 unit=psi
